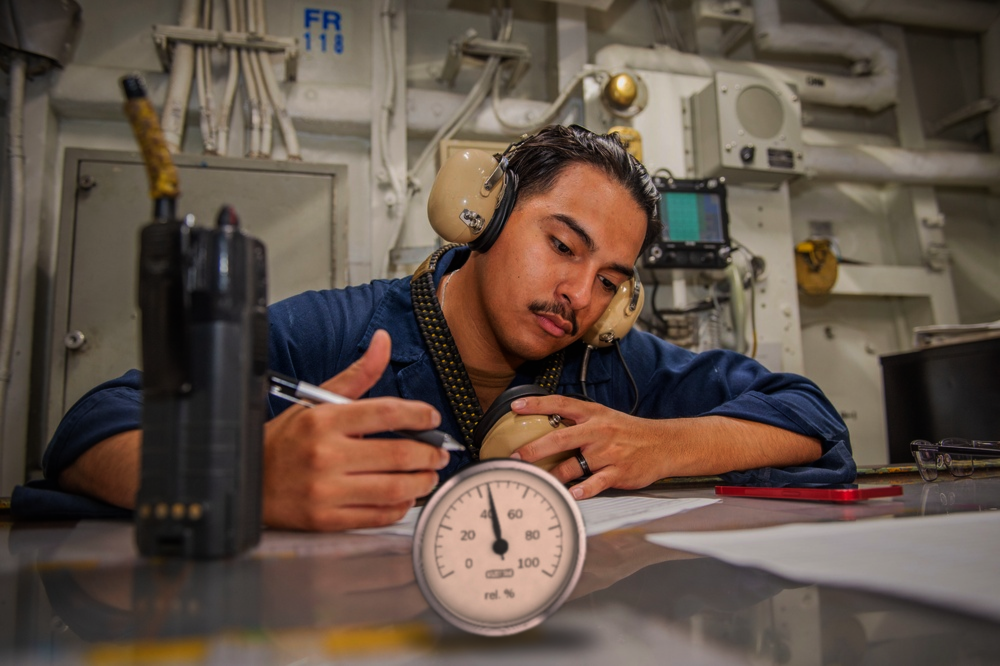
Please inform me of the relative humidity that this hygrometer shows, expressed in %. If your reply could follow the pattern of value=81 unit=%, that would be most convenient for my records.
value=44 unit=%
